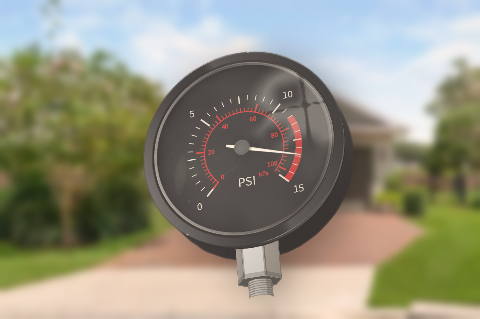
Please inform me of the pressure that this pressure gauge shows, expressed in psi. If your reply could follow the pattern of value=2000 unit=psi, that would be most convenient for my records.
value=13.5 unit=psi
